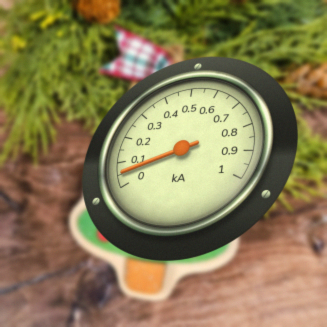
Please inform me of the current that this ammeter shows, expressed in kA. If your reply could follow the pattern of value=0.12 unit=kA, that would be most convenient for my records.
value=0.05 unit=kA
